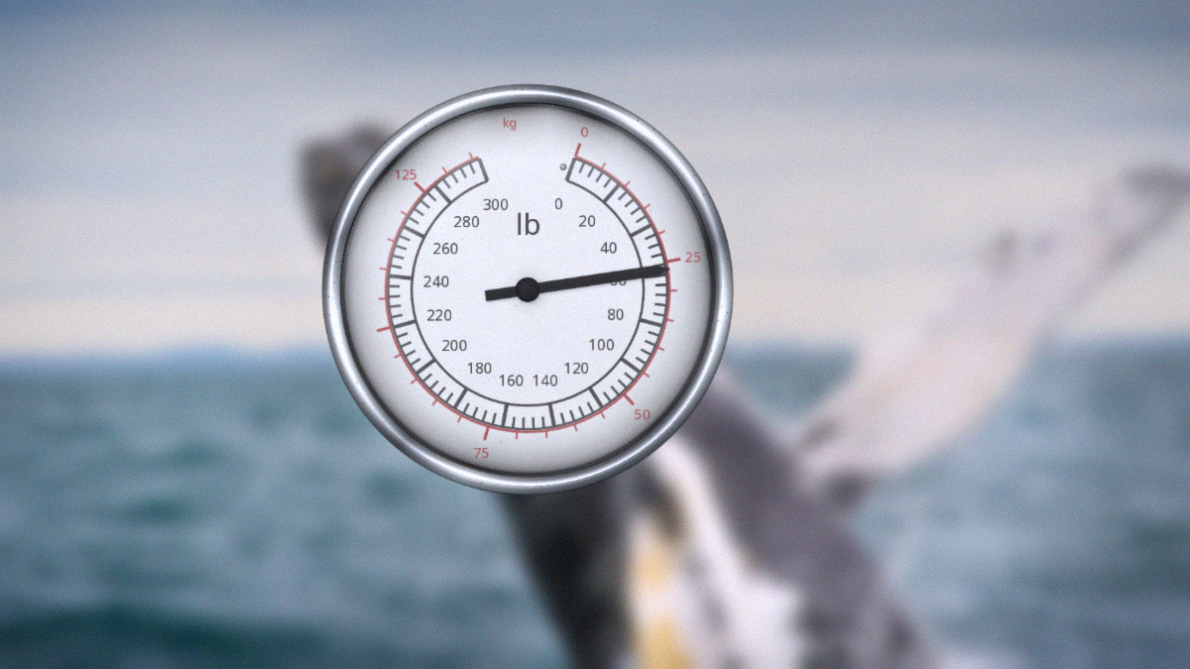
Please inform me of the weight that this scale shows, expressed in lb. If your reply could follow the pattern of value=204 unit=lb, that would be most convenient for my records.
value=58 unit=lb
